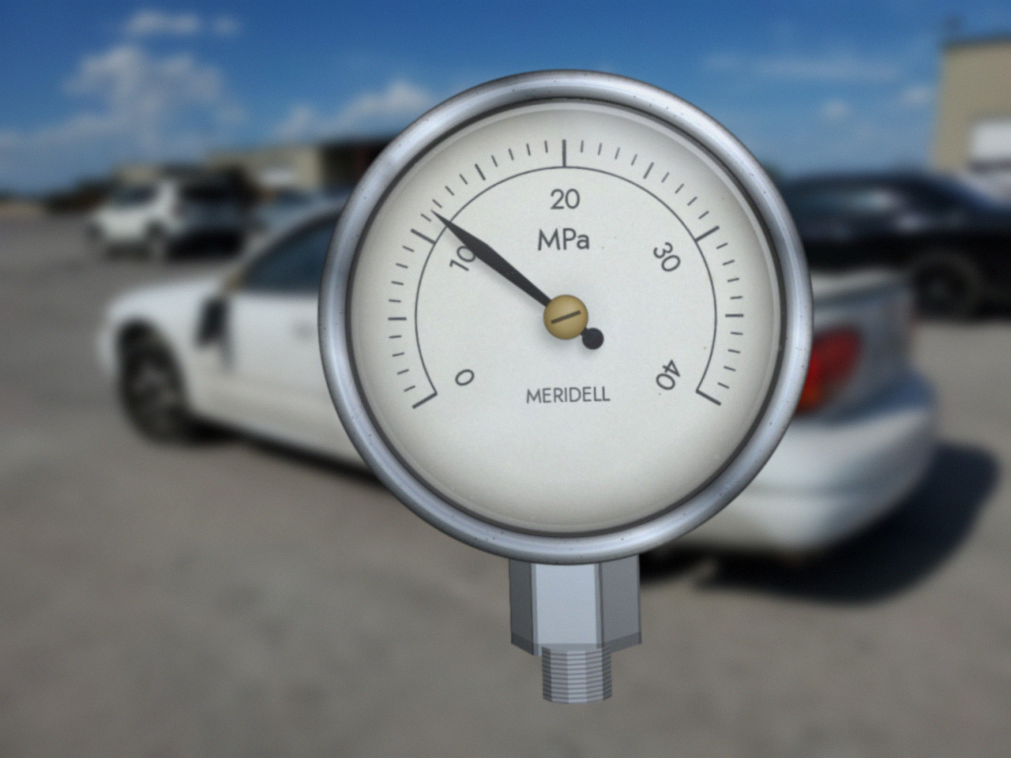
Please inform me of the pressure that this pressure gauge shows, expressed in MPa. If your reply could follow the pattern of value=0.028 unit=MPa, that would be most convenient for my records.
value=11.5 unit=MPa
